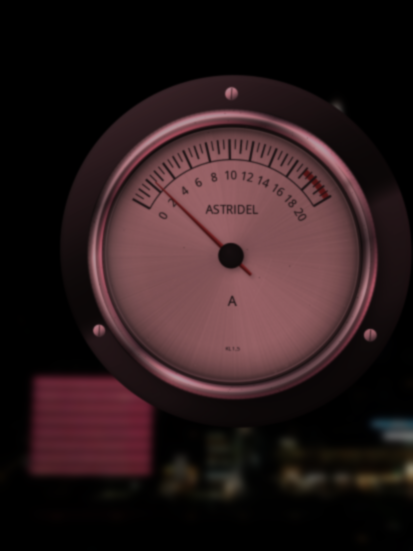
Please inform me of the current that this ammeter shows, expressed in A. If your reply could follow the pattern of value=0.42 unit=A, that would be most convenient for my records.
value=2.5 unit=A
